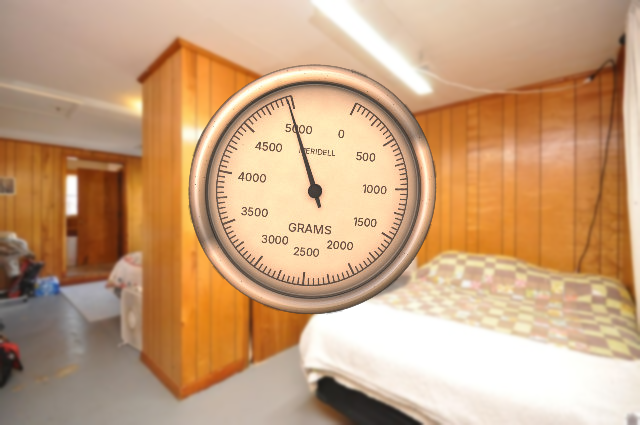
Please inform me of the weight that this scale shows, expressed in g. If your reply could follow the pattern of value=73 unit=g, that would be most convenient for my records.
value=4950 unit=g
